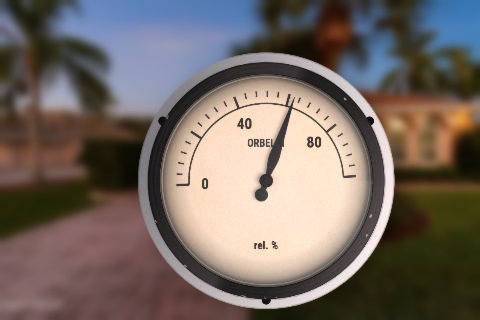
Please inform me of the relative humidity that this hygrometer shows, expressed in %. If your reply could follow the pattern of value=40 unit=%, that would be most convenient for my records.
value=62 unit=%
